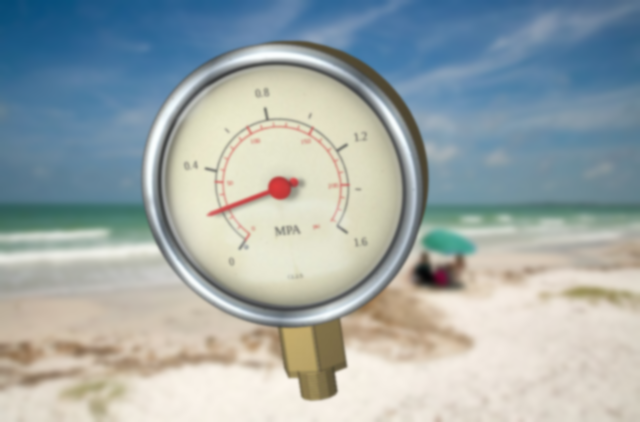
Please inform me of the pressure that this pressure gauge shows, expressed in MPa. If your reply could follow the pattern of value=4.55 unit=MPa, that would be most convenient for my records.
value=0.2 unit=MPa
